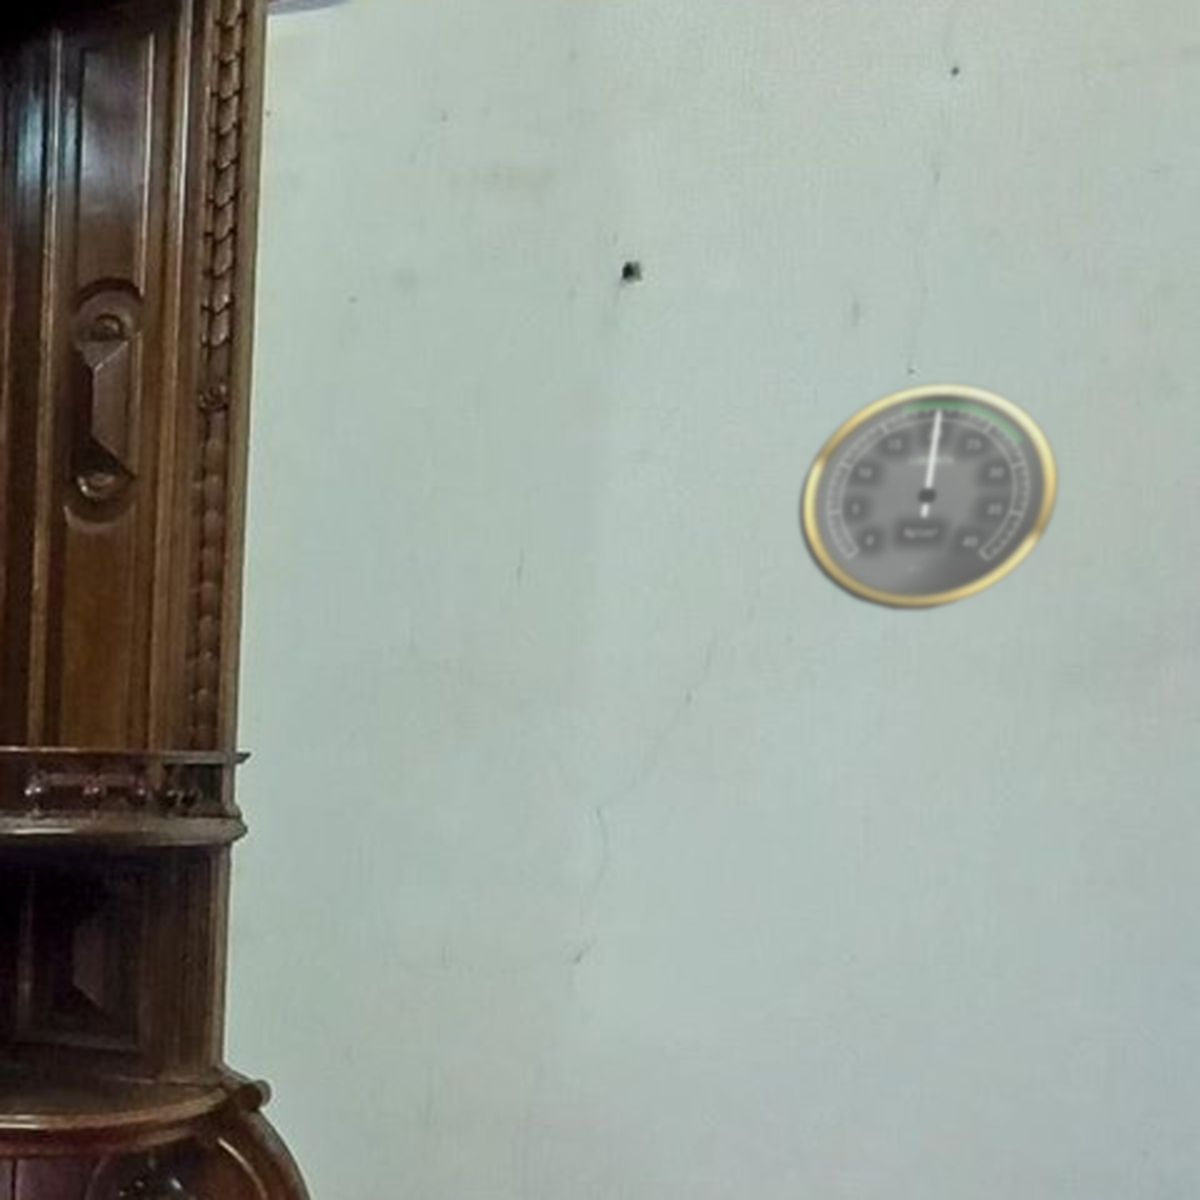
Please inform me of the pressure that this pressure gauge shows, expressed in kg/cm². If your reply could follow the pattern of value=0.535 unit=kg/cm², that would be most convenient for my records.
value=20 unit=kg/cm²
